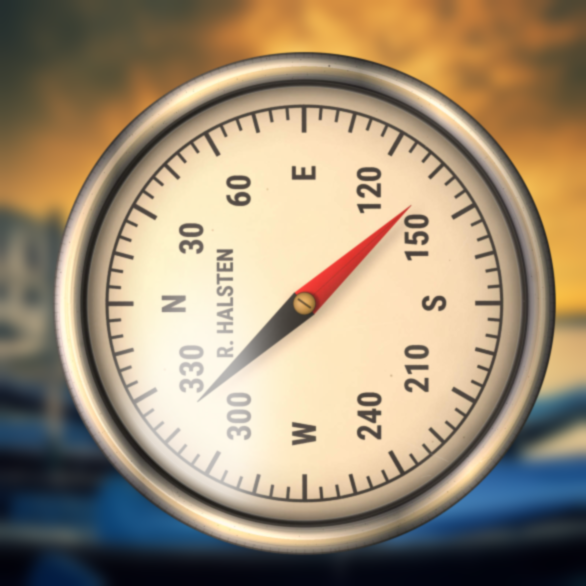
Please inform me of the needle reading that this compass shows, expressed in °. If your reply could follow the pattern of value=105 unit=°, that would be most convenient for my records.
value=137.5 unit=°
